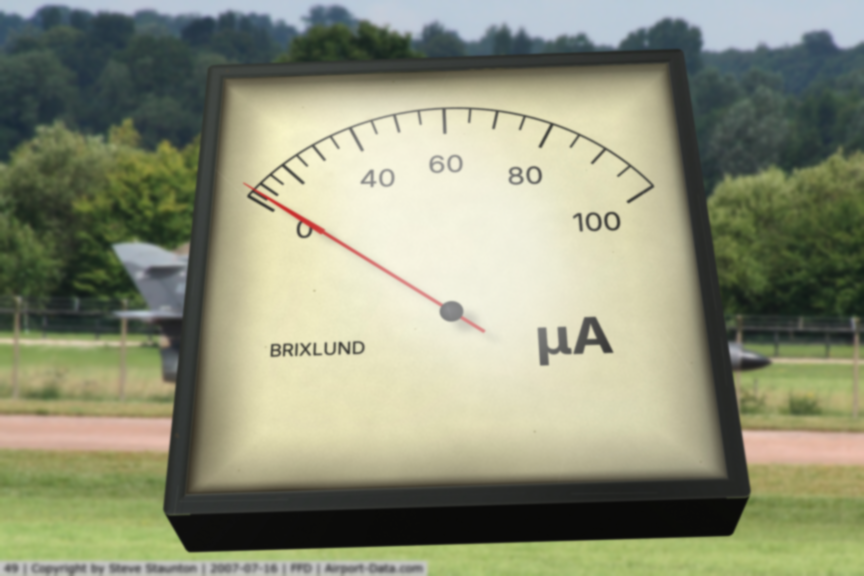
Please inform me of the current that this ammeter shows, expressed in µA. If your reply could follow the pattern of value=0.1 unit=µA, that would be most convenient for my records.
value=5 unit=µA
